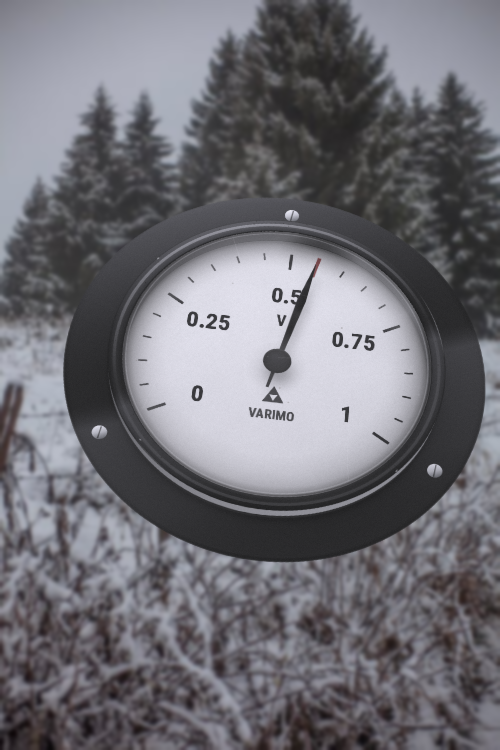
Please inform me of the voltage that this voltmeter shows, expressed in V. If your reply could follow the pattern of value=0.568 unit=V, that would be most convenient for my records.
value=0.55 unit=V
